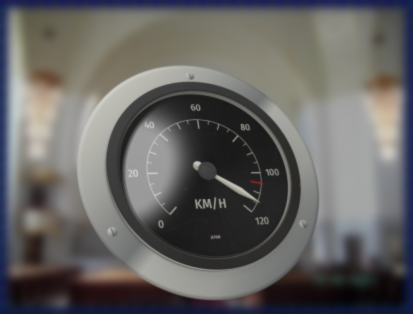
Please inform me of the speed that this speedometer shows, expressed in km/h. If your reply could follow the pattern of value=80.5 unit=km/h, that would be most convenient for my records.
value=115 unit=km/h
